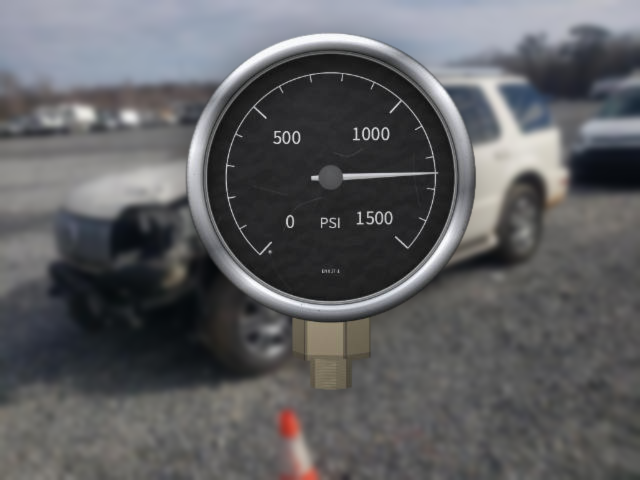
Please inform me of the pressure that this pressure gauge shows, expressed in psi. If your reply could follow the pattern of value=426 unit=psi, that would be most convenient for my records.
value=1250 unit=psi
